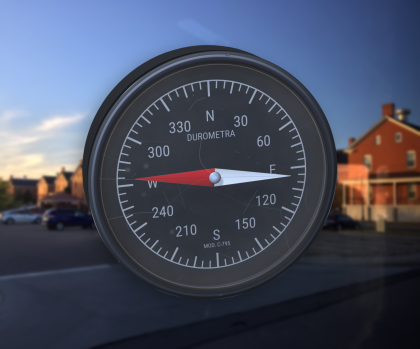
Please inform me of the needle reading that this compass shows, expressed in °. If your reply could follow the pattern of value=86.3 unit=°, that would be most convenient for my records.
value=275 unit=°
